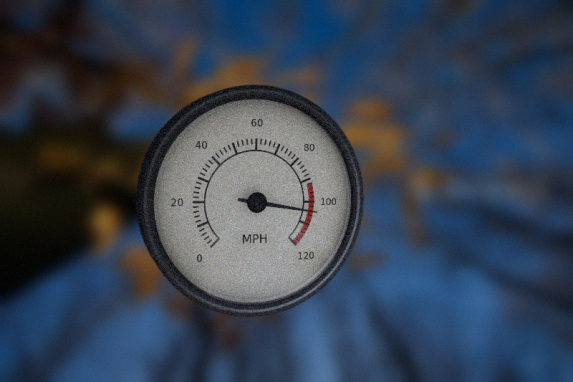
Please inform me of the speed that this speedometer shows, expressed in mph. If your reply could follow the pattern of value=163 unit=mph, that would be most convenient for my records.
value=104 unit=mph
